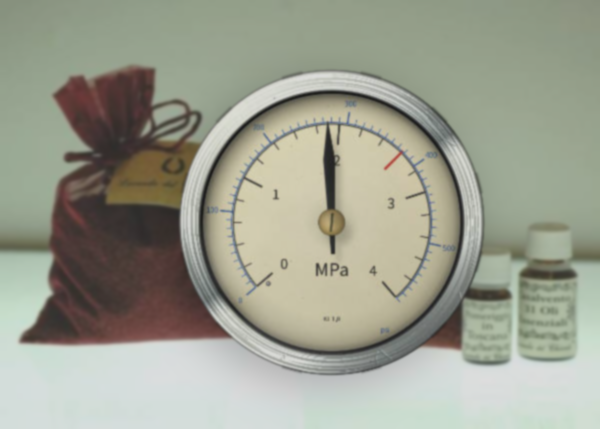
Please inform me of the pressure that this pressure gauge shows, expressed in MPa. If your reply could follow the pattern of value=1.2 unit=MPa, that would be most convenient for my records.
value=1.9 unit=MPa
